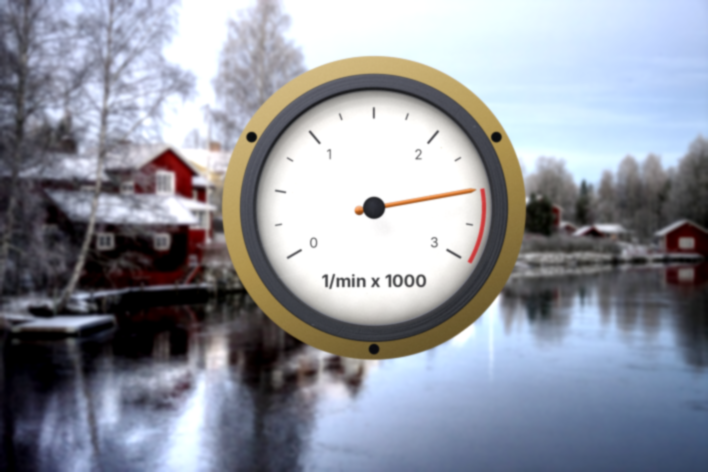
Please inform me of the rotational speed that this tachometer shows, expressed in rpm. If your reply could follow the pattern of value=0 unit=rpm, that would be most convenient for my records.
value=2500 unit=rpm
